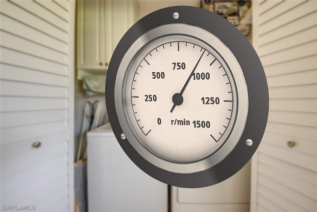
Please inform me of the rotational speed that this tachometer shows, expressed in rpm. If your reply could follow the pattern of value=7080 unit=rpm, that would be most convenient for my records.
value=925 unit=rpm
